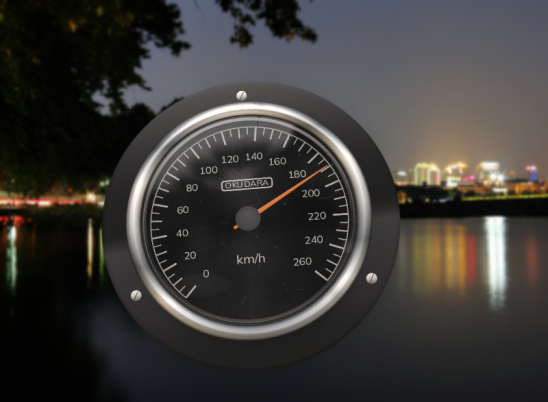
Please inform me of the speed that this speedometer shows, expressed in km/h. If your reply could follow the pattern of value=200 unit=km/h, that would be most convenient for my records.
value=190 unit=km/h
